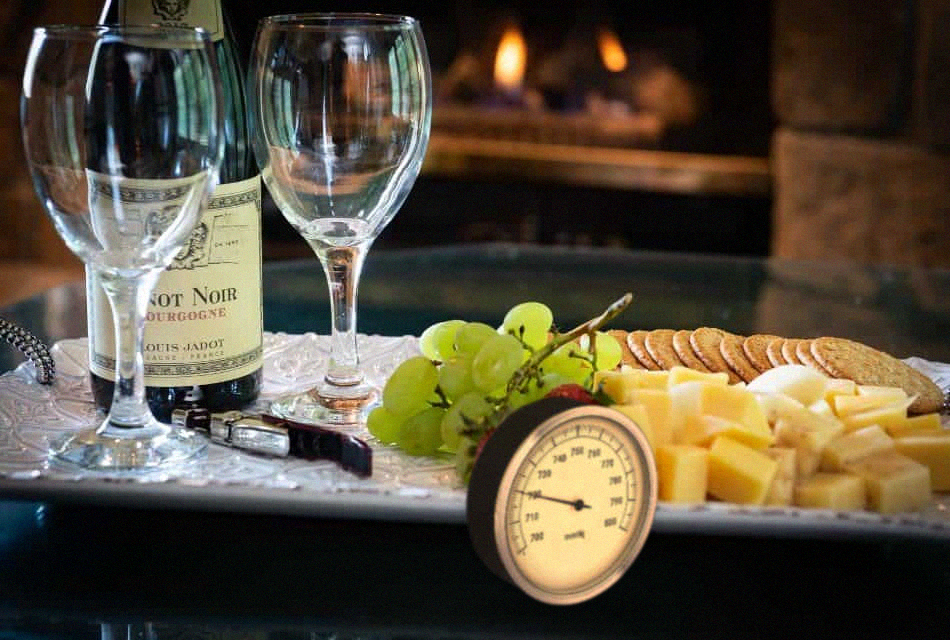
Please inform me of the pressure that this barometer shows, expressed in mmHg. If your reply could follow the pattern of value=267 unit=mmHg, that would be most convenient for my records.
value=720 unit=mmHg
